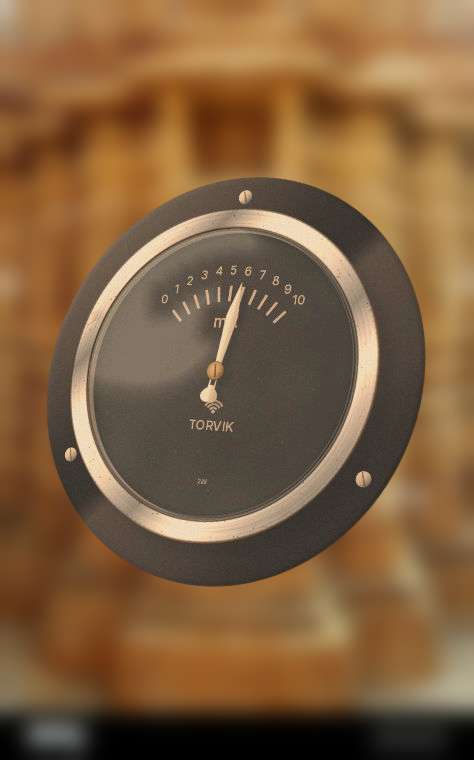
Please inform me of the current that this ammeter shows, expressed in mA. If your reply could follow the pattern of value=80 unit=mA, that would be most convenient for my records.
value=6 unit=mA
